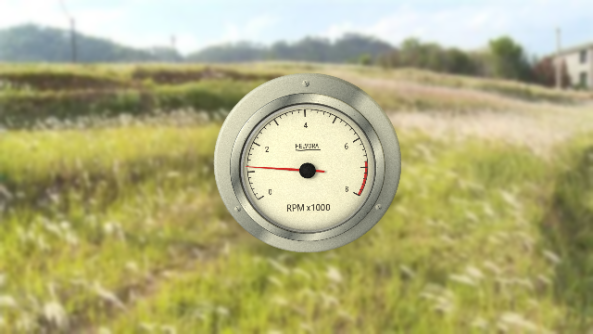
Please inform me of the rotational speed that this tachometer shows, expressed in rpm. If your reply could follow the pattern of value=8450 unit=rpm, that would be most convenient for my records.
value=1200 unit=rpm
